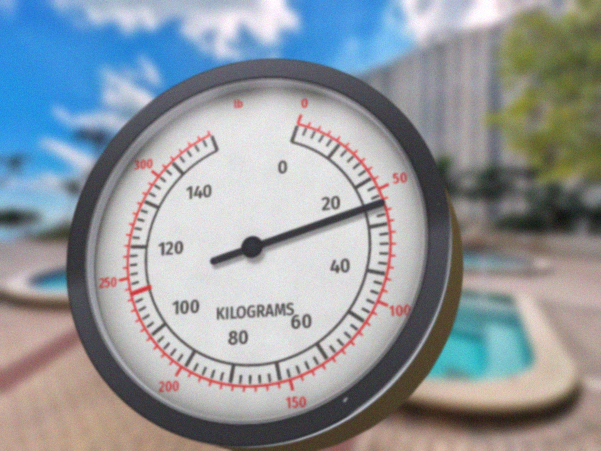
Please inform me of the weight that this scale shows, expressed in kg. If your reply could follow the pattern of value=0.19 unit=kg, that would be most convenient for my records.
value=26 unit=kg
